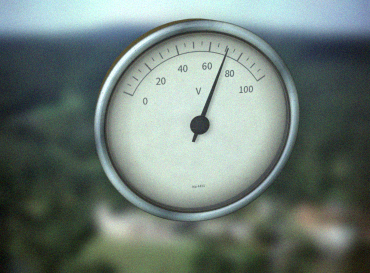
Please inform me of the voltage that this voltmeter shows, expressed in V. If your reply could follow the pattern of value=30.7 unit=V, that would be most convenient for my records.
value=70 unit=V
